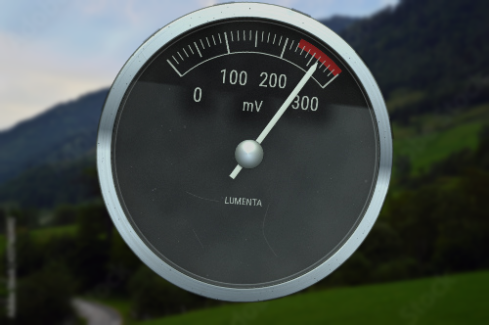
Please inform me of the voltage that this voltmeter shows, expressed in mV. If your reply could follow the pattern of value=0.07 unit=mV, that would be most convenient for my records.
value=260 unit=mV
